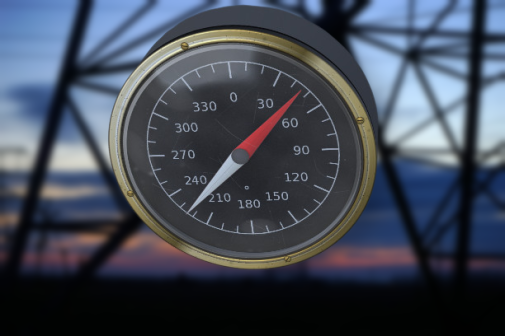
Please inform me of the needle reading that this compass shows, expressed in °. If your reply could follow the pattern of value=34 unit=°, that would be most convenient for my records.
value=45 unit=°
